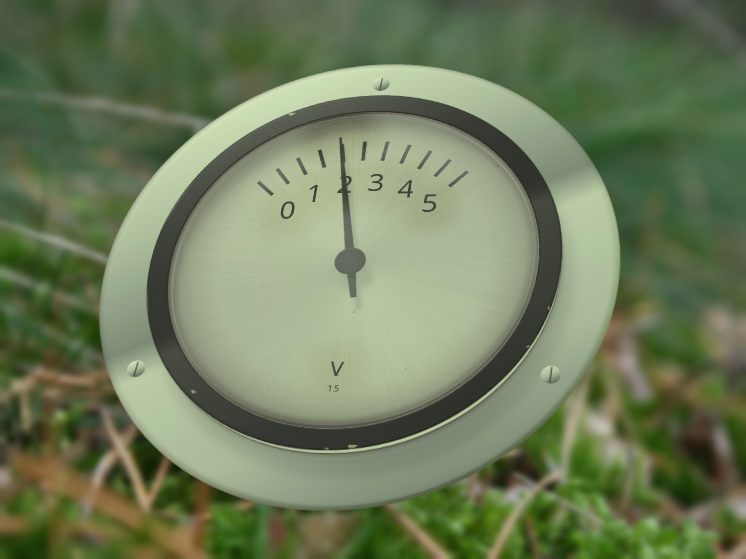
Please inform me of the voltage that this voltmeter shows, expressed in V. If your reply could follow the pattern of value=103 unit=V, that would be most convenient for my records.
value=2 unit=V
